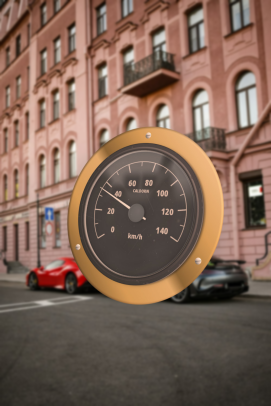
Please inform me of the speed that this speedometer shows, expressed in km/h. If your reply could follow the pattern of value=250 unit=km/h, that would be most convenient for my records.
value=35 unit=km/h
